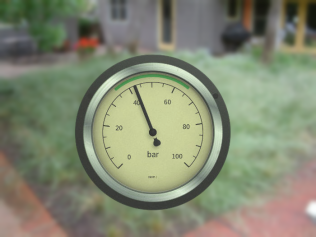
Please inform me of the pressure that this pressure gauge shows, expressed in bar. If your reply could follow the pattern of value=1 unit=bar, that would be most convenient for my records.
value=42.5 unit=bar
